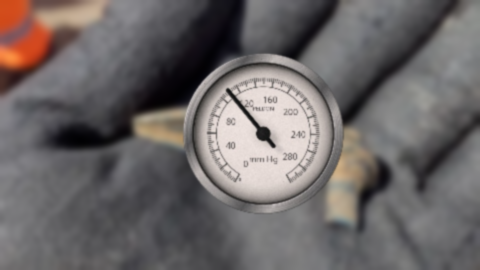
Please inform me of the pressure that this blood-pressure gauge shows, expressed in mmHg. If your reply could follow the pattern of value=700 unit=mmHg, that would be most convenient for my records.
value=110 unit=mmHg
